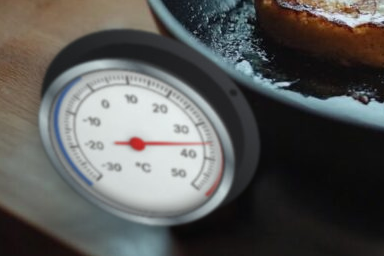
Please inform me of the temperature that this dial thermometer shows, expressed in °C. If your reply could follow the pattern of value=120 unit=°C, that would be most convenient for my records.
value=35 unit=°C
